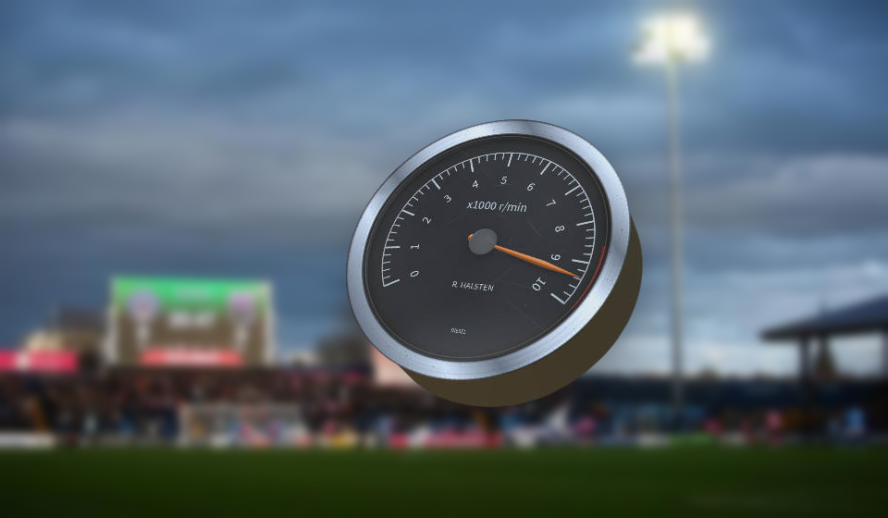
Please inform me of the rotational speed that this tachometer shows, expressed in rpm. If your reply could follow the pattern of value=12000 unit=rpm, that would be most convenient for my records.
value=9400 unit=rpm
